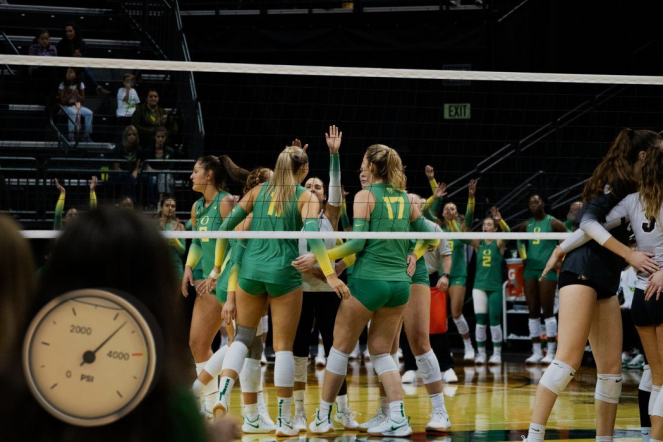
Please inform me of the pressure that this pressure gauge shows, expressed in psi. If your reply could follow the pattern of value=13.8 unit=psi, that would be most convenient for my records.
value=3250 unit=psi
